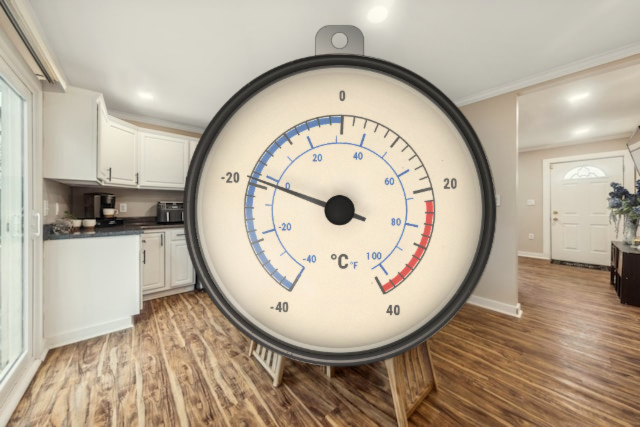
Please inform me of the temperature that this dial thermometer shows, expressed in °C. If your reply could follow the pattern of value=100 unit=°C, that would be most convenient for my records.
value=-19 unit=°C
